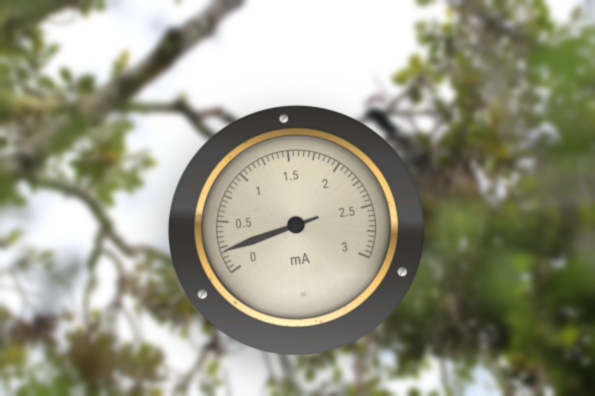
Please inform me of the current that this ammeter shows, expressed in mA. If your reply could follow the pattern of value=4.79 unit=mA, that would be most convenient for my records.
value=0.2 unit=mA
